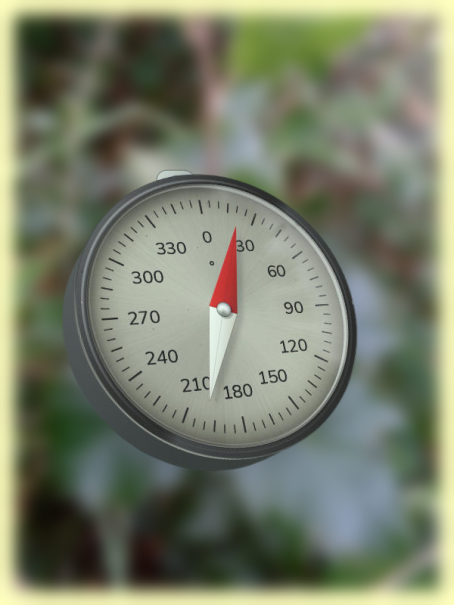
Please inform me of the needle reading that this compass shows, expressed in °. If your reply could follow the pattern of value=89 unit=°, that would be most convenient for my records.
value=20 unit=°
